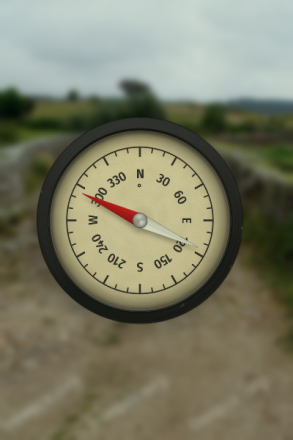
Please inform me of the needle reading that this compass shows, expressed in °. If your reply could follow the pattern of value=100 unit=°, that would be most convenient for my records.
value=295 unit=°
